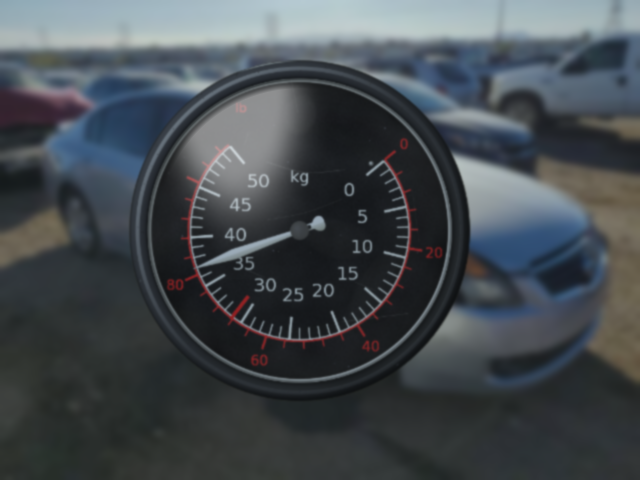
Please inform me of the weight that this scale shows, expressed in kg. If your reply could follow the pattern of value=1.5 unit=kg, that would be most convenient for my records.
value=37 unit=kg
